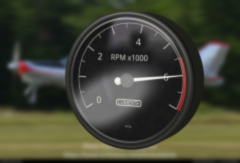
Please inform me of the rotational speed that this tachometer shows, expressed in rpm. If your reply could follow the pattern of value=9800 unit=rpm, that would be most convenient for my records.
value=6000 unit=rpm
